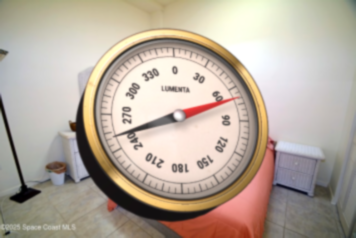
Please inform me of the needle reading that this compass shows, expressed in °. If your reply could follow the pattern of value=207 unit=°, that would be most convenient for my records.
value=70 unit=°
